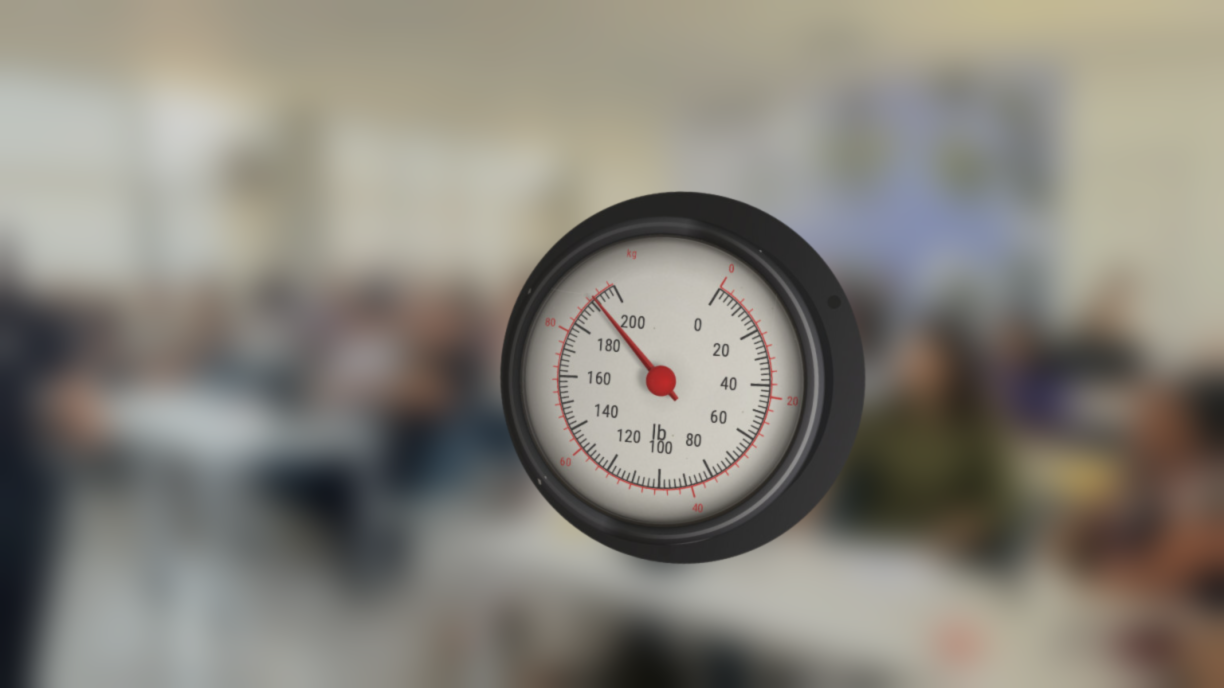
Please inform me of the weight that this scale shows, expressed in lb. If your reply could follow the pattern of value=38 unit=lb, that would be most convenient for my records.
value=192 unit=lb
